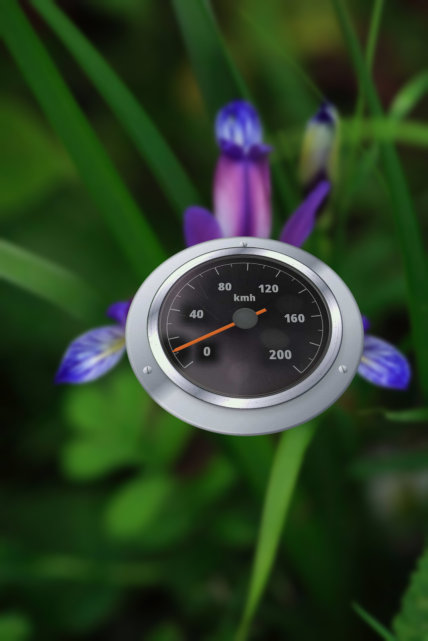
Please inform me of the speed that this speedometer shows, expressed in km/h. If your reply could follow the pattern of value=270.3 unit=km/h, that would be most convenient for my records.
value=10 unit=km/h
